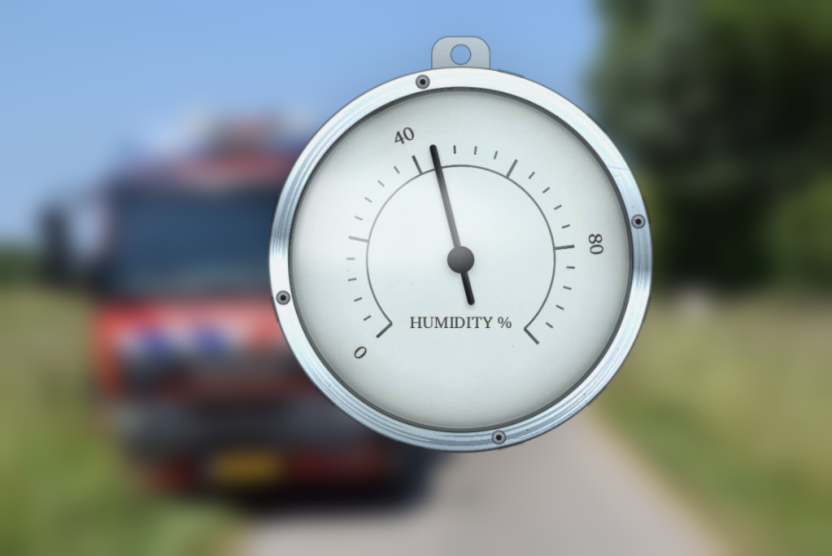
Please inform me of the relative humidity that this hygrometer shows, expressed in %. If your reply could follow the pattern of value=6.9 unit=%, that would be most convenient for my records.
value=44 unit=%
